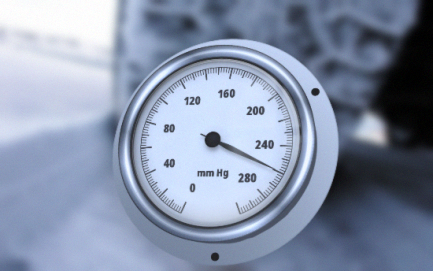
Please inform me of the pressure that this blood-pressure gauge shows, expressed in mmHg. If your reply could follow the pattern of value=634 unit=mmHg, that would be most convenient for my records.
value=260 unit=mmHg
